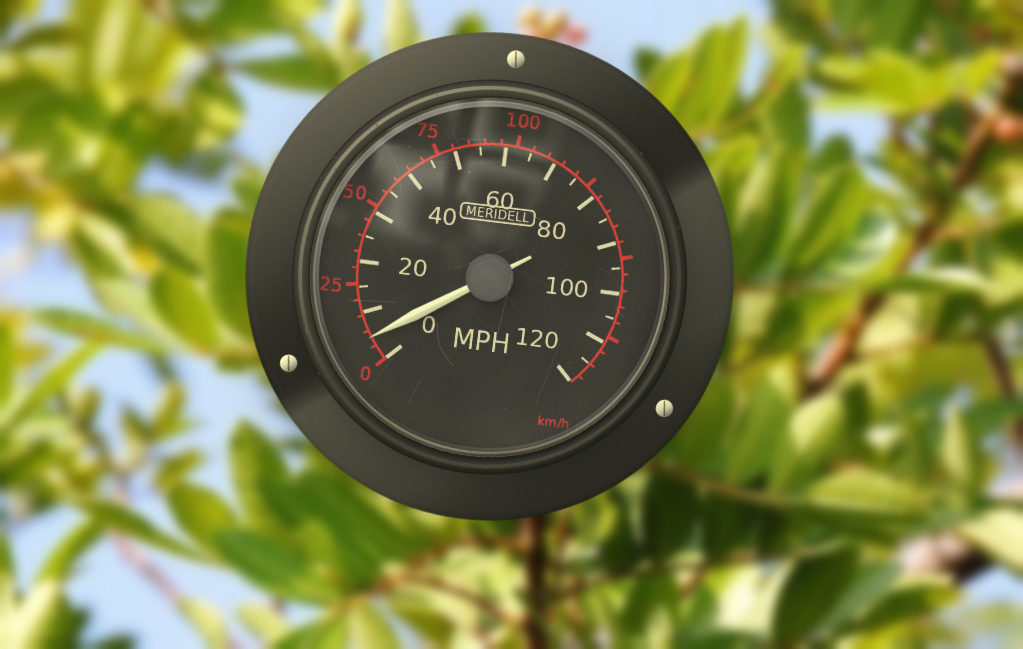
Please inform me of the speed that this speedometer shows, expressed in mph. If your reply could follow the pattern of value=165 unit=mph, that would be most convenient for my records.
value=5 unit=mph
